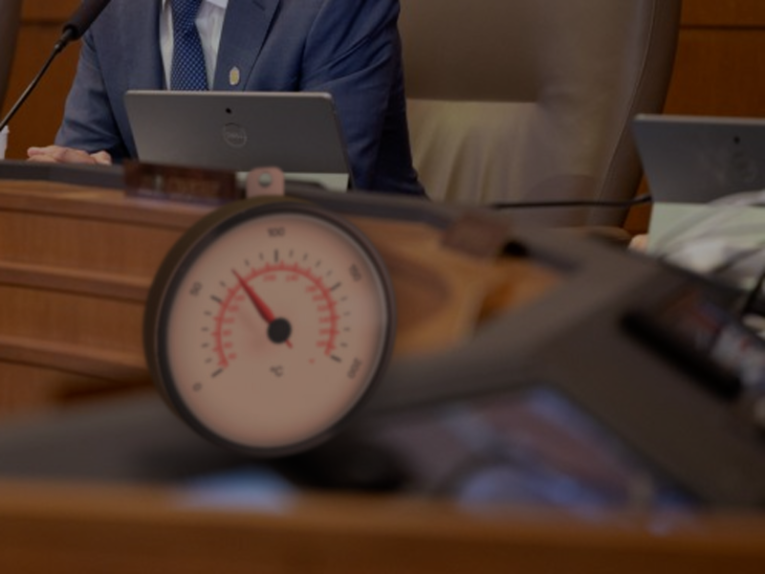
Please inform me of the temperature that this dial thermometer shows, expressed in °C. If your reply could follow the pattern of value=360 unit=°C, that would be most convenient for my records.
value=70 unit=°C
